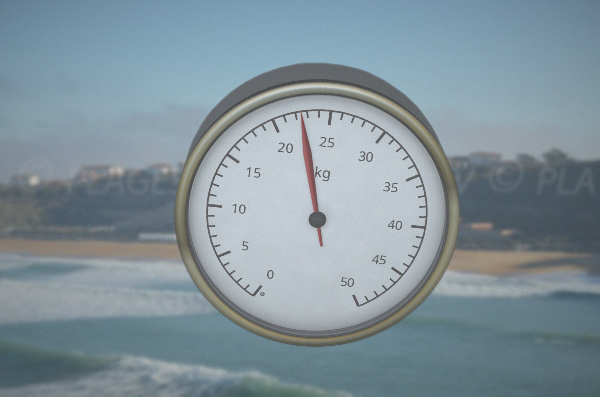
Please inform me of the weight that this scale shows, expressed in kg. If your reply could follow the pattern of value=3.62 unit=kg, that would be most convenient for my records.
value=22.5 unit=kg
